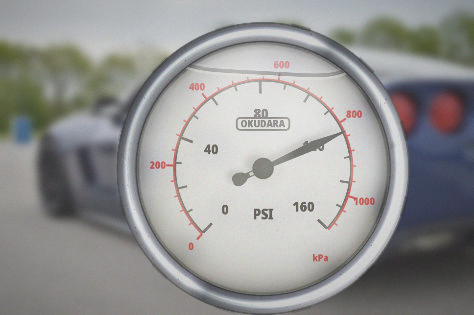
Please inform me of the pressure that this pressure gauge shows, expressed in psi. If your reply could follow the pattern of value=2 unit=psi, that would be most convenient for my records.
value=120 unit=psi
